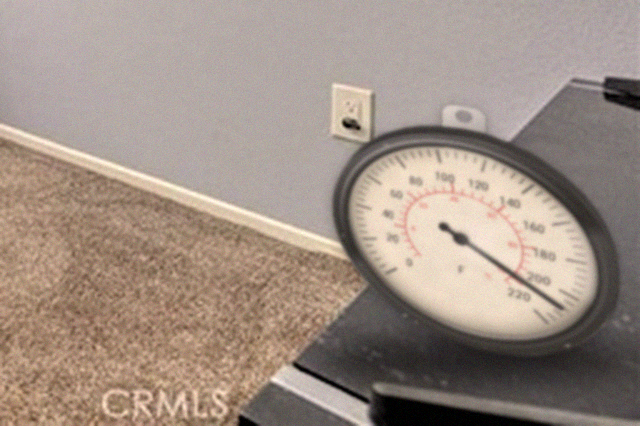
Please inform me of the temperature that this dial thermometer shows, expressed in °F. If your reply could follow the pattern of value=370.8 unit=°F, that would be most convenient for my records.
value=208 unit=°F
